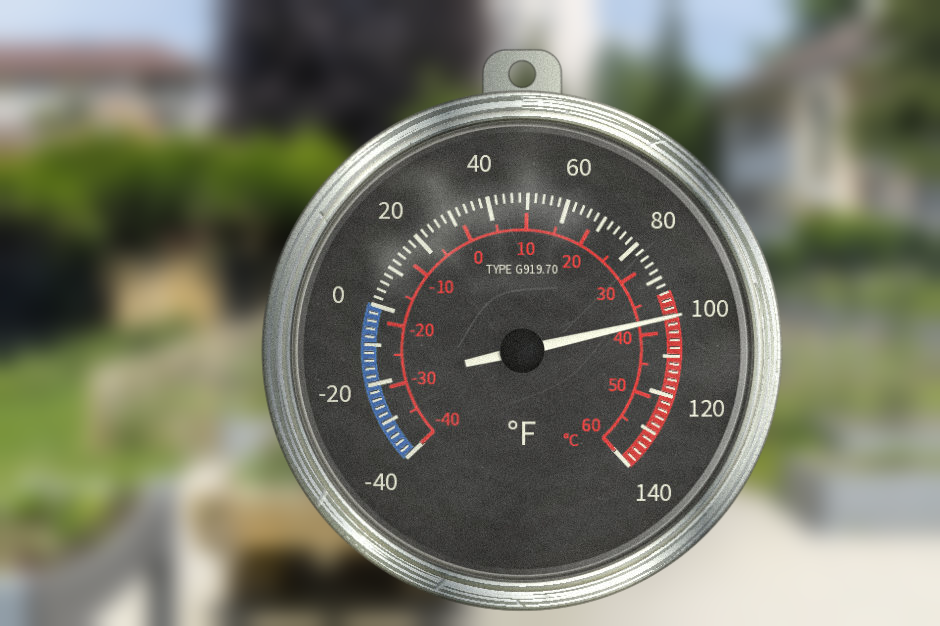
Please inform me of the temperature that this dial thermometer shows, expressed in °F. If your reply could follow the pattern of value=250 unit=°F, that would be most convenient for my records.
value=100 unit=°F
